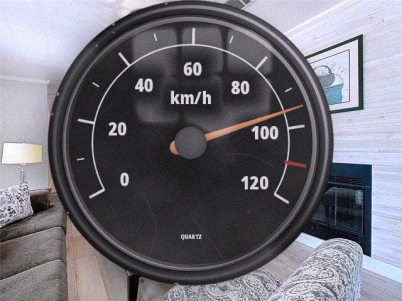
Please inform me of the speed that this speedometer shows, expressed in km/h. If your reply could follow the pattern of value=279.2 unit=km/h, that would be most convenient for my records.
value=95 unit=km/h
